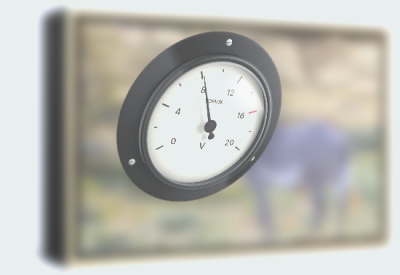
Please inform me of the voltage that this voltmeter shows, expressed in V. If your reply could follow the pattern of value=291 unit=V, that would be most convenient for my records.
value=8 unit=V
